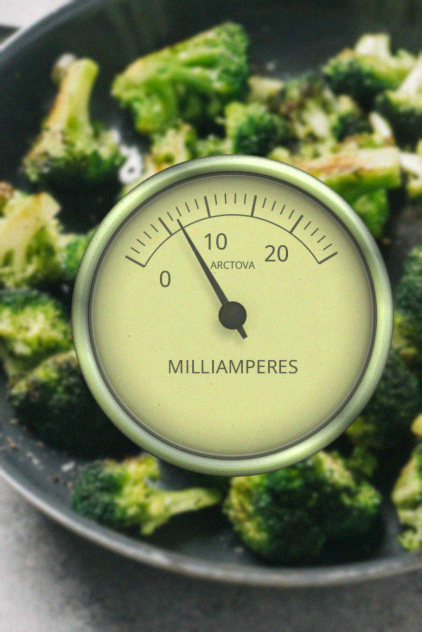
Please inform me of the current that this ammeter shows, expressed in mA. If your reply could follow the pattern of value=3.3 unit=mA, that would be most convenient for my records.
value=6.5 unit=mA
